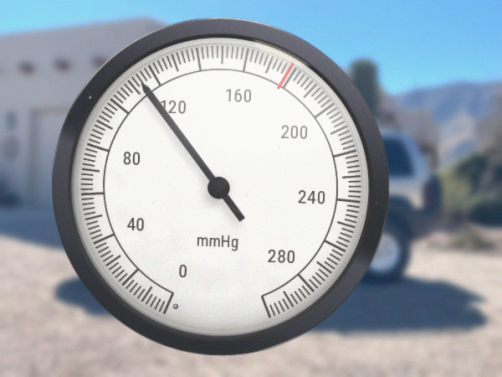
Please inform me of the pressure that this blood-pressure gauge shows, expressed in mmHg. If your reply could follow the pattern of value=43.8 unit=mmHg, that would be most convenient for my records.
value=114 unit=mmHg
